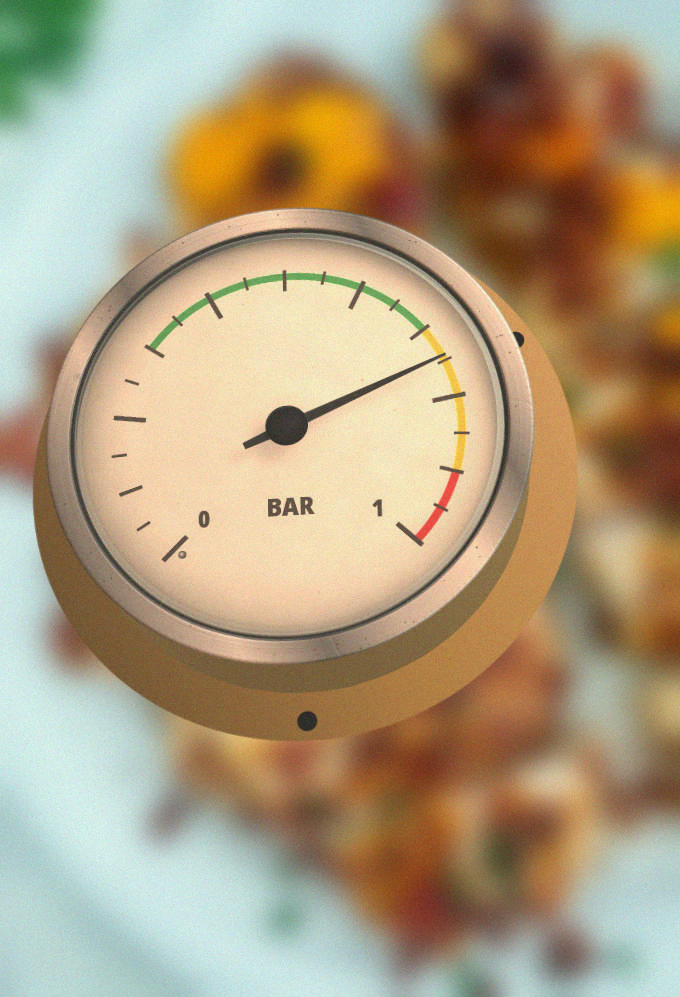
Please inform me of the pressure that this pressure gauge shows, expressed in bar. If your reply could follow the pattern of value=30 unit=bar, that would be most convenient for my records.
value=0.75 unit=bar
